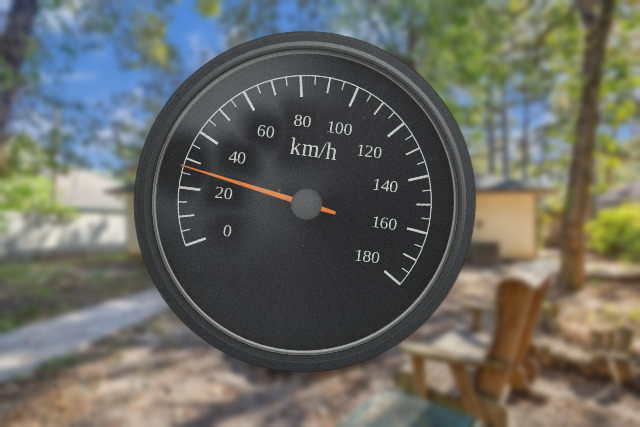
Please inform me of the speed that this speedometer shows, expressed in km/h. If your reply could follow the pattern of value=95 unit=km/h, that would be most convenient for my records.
value=27.5 unit=km/h
